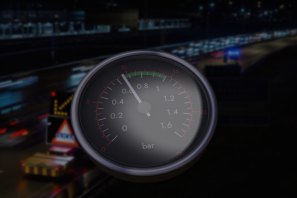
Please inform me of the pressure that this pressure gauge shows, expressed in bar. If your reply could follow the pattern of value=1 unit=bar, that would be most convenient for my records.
value=0.65 unit=bar
